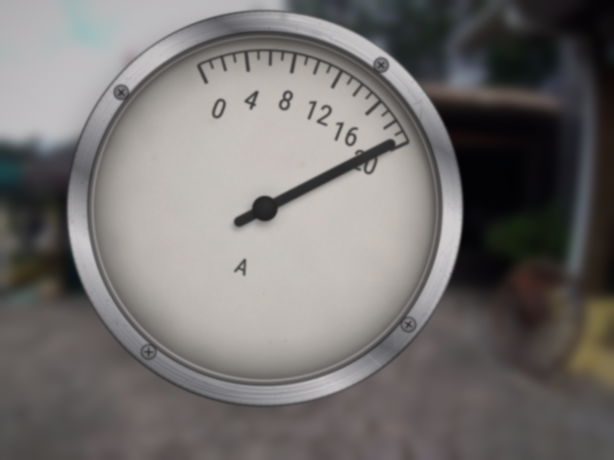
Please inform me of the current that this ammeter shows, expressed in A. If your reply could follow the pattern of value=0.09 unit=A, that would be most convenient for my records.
value=19.5 unit=A
